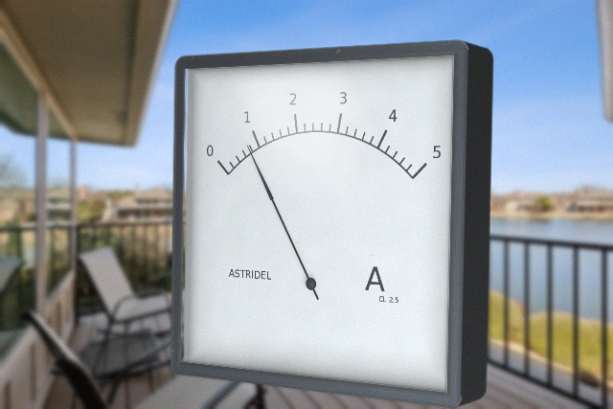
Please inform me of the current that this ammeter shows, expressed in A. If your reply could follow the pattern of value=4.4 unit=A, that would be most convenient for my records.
value=0.8 unit=A
